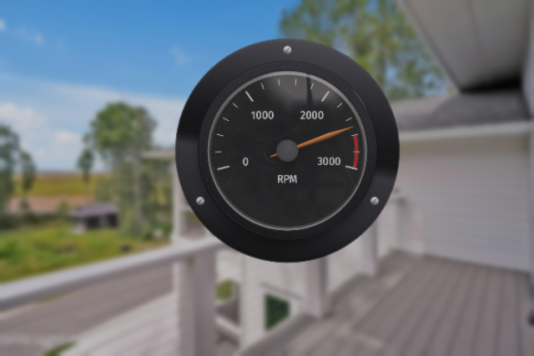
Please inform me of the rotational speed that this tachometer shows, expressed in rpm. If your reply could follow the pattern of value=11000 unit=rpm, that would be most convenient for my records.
value=2500 unit=rpm
